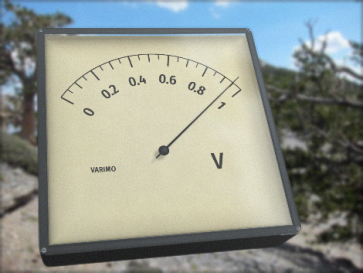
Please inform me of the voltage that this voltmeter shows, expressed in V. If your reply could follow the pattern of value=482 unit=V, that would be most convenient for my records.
value=0.95 unit=V
